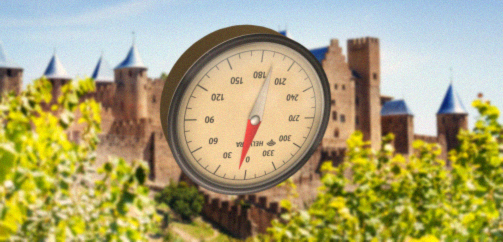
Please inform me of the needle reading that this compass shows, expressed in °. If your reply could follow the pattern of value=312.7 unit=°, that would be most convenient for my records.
value=10 unit=°
